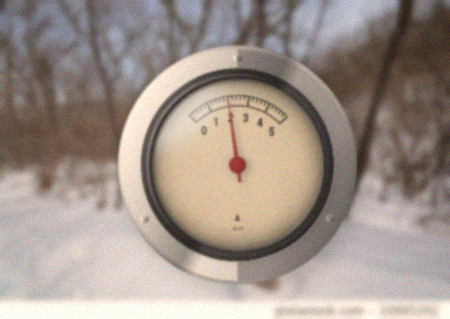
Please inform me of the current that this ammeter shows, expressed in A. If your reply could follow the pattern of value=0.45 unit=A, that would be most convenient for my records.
value=2 unit=A
